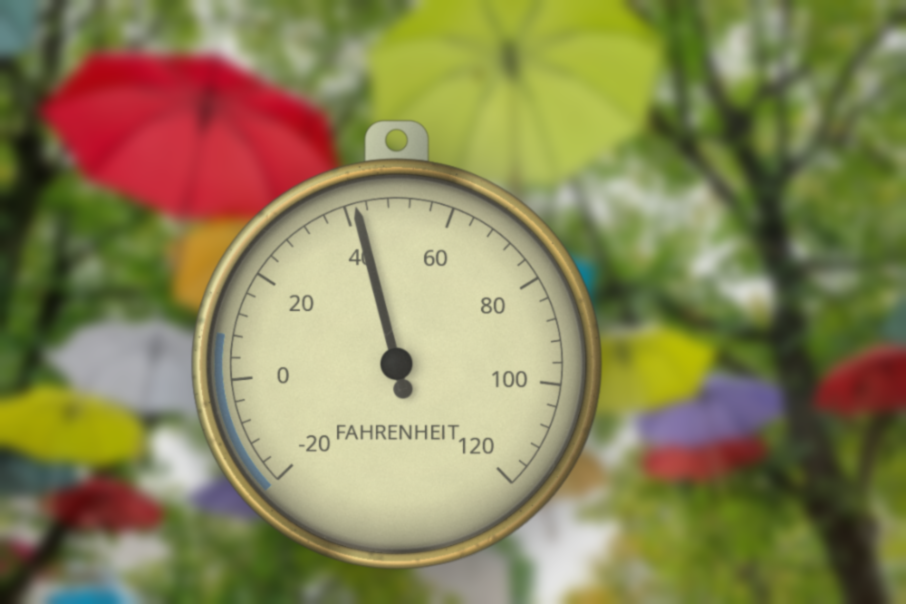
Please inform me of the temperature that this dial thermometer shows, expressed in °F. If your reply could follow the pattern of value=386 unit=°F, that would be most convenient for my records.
value=42 unit=°F
